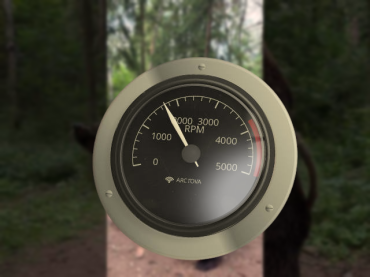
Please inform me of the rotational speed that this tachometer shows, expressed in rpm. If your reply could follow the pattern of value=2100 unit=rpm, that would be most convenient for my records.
value=1700 unit=rpm
